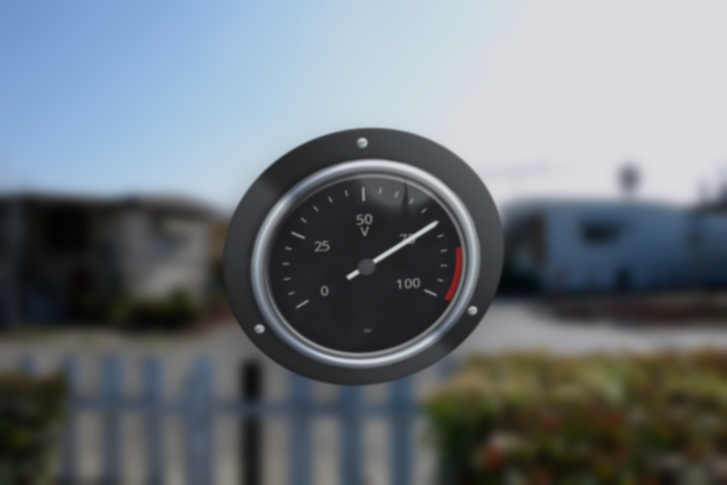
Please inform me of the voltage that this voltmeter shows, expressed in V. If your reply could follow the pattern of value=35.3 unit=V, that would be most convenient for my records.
value=75 unit=V
